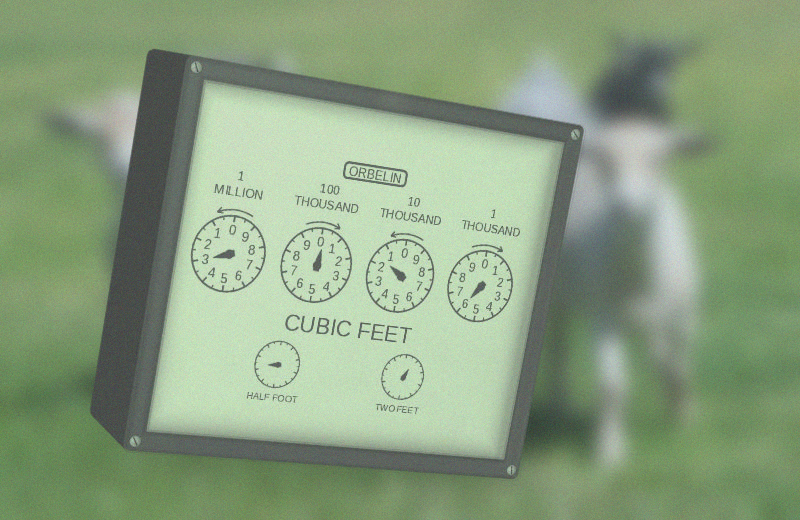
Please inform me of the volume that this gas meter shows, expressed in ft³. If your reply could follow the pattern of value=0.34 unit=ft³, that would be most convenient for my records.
value=301600 unit=ft³
